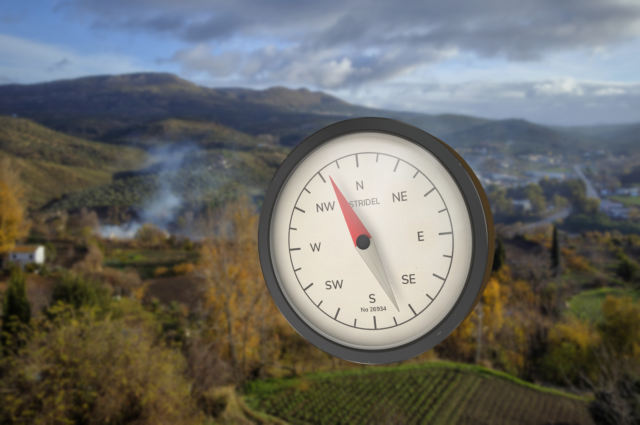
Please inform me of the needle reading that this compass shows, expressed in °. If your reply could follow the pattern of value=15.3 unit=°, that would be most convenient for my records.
value=337.5 unit=°
